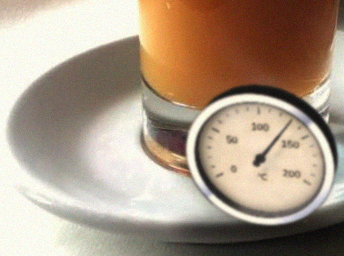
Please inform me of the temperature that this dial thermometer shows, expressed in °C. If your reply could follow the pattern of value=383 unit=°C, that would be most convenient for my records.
value=130 unit=°C
